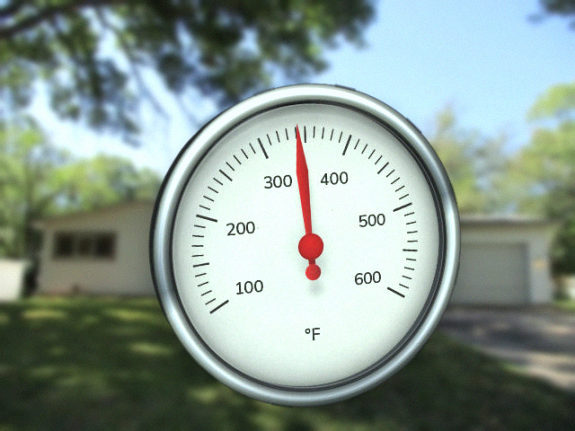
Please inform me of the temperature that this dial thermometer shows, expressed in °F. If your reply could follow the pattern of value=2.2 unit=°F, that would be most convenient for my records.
value=340 unit=°F
